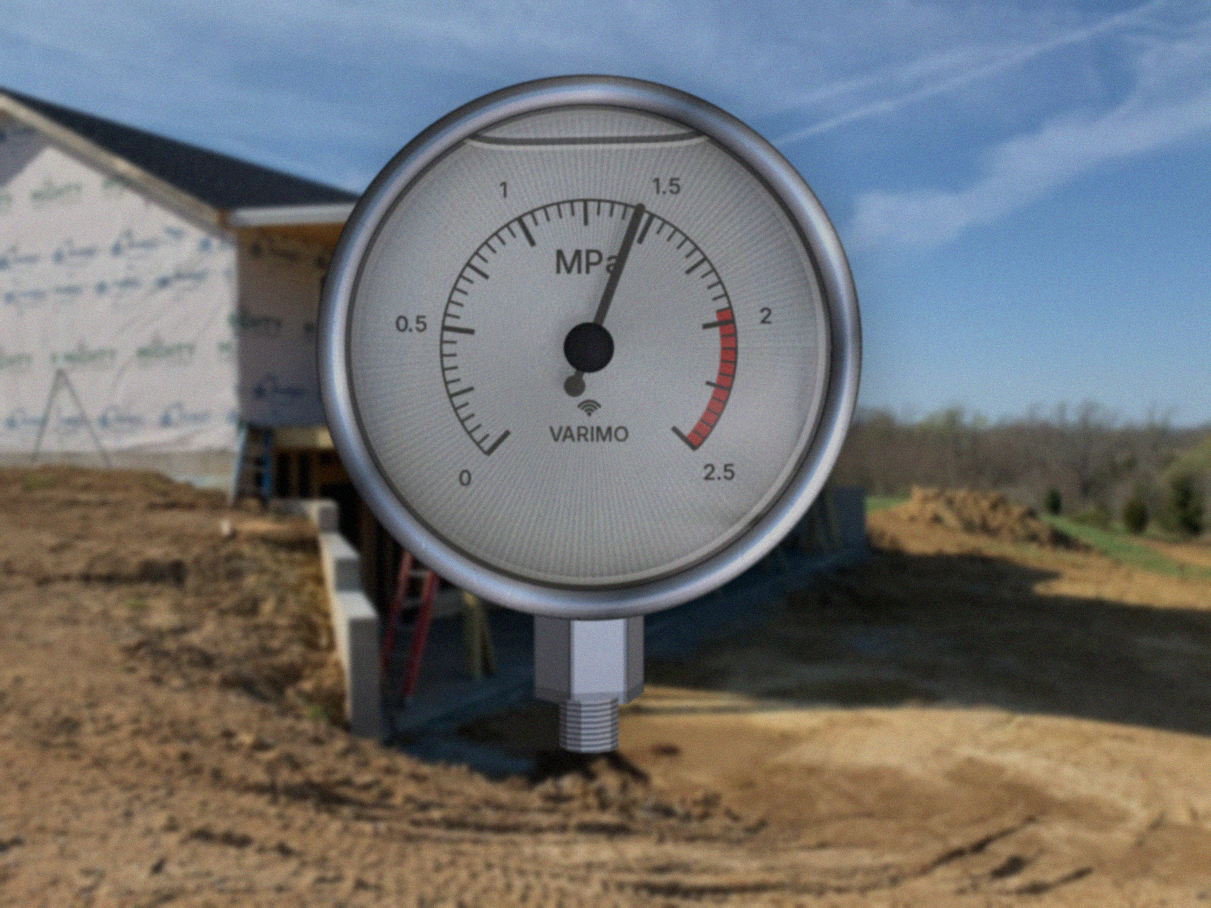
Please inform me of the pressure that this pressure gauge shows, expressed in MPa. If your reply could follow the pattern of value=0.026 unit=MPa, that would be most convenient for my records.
value=1.45 unit=MPa
